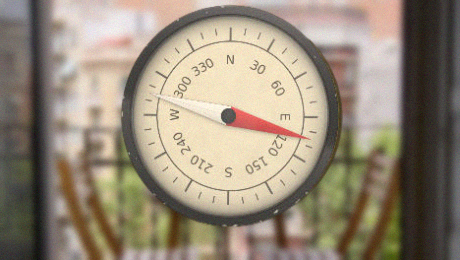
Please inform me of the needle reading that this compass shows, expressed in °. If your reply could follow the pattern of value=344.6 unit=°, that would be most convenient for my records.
value=105 unit=°
